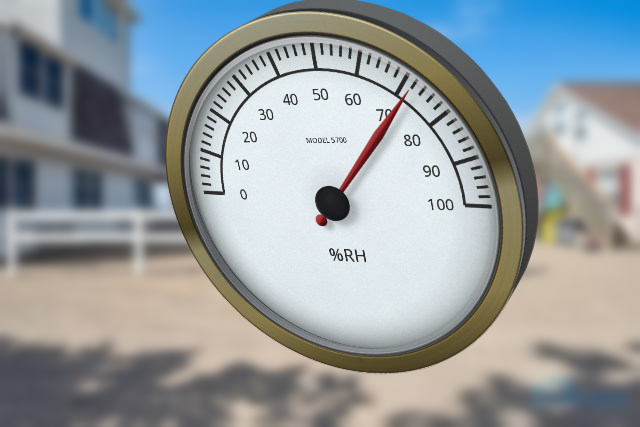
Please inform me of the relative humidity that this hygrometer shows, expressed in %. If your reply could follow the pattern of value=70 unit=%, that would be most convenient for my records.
value=72 unit=%
